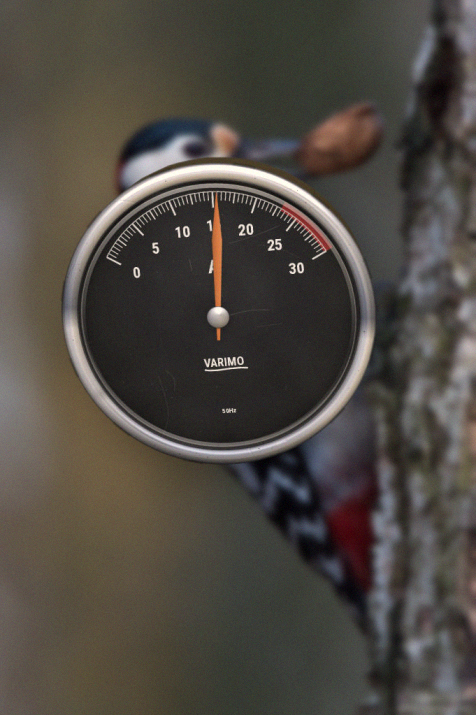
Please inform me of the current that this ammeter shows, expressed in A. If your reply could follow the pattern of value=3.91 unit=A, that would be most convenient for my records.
value=15.5 unit=A
